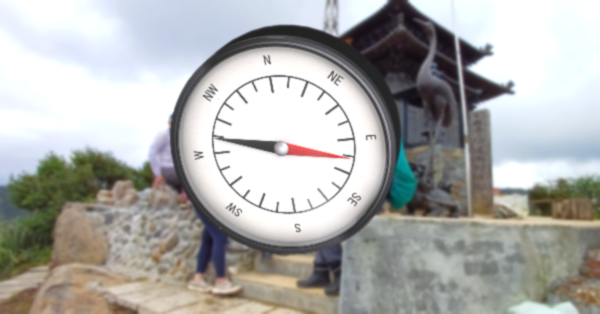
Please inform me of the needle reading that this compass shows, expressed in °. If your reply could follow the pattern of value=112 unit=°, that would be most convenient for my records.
value=105 unit=°
